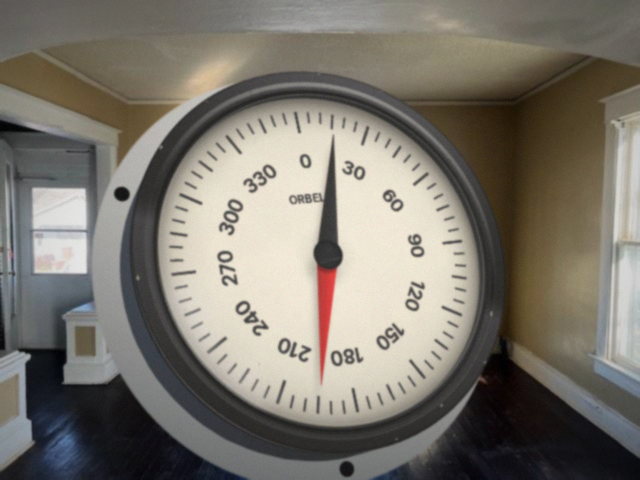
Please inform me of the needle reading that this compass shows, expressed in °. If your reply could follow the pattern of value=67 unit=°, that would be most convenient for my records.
value=195 unit=°
